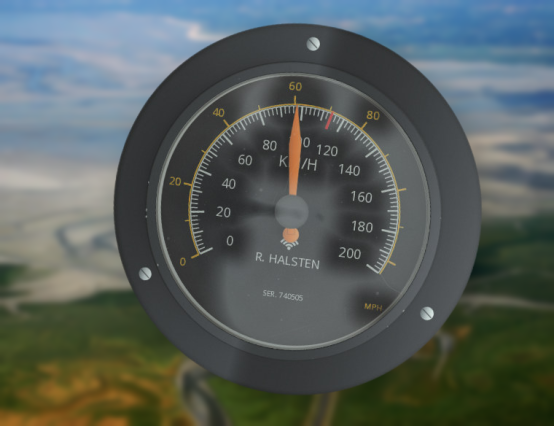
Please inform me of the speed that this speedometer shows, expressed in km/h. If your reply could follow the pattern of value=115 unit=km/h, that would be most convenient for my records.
value=98 unit=km/h
